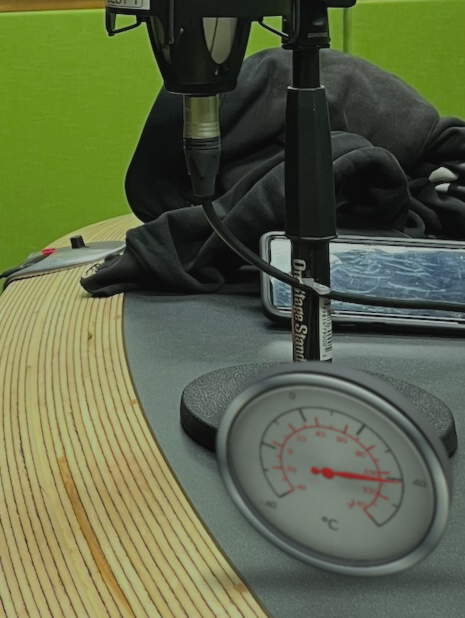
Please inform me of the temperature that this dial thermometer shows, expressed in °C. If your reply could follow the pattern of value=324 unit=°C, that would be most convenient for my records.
value=40 unit=°C
